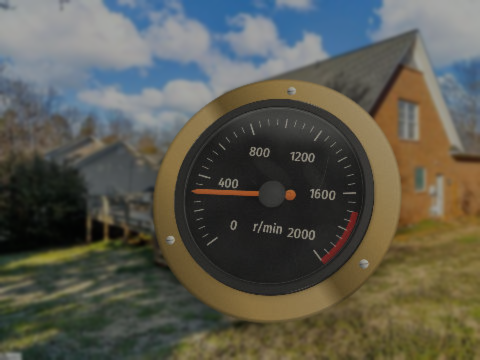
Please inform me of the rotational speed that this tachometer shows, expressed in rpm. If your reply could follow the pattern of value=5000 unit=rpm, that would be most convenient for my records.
value=300 unit=rpm
